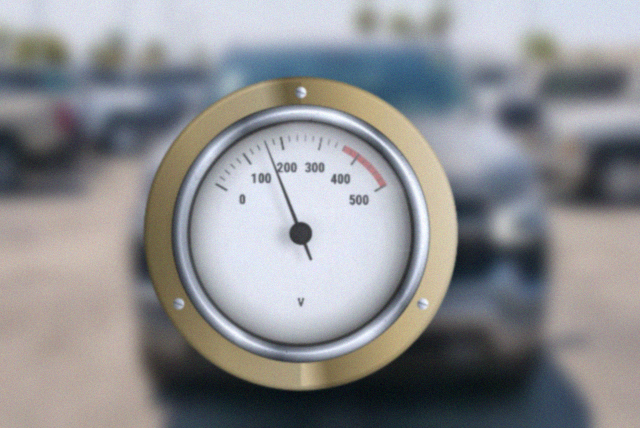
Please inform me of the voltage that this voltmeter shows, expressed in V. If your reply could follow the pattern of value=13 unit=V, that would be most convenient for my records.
value=160 unit=V
